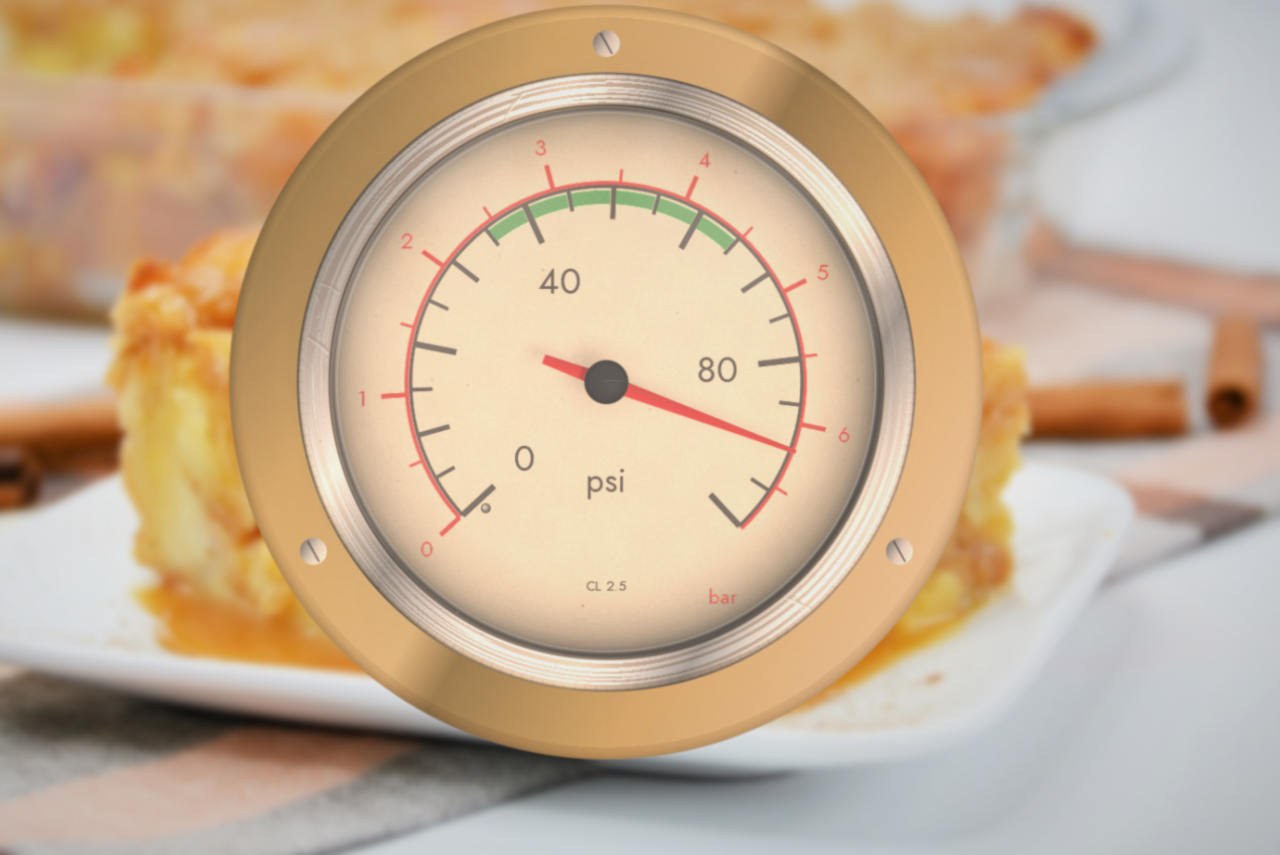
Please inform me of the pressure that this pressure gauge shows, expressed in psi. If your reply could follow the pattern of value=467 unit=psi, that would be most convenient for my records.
value=90 unit=psi
